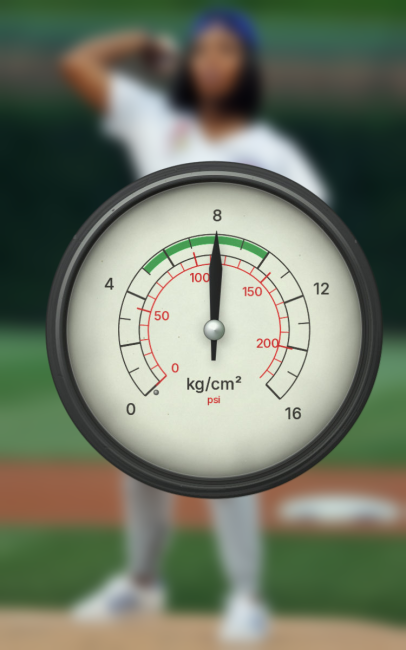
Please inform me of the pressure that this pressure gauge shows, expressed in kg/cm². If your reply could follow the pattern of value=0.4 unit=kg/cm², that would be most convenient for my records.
value=8 unit=kg/cm²
